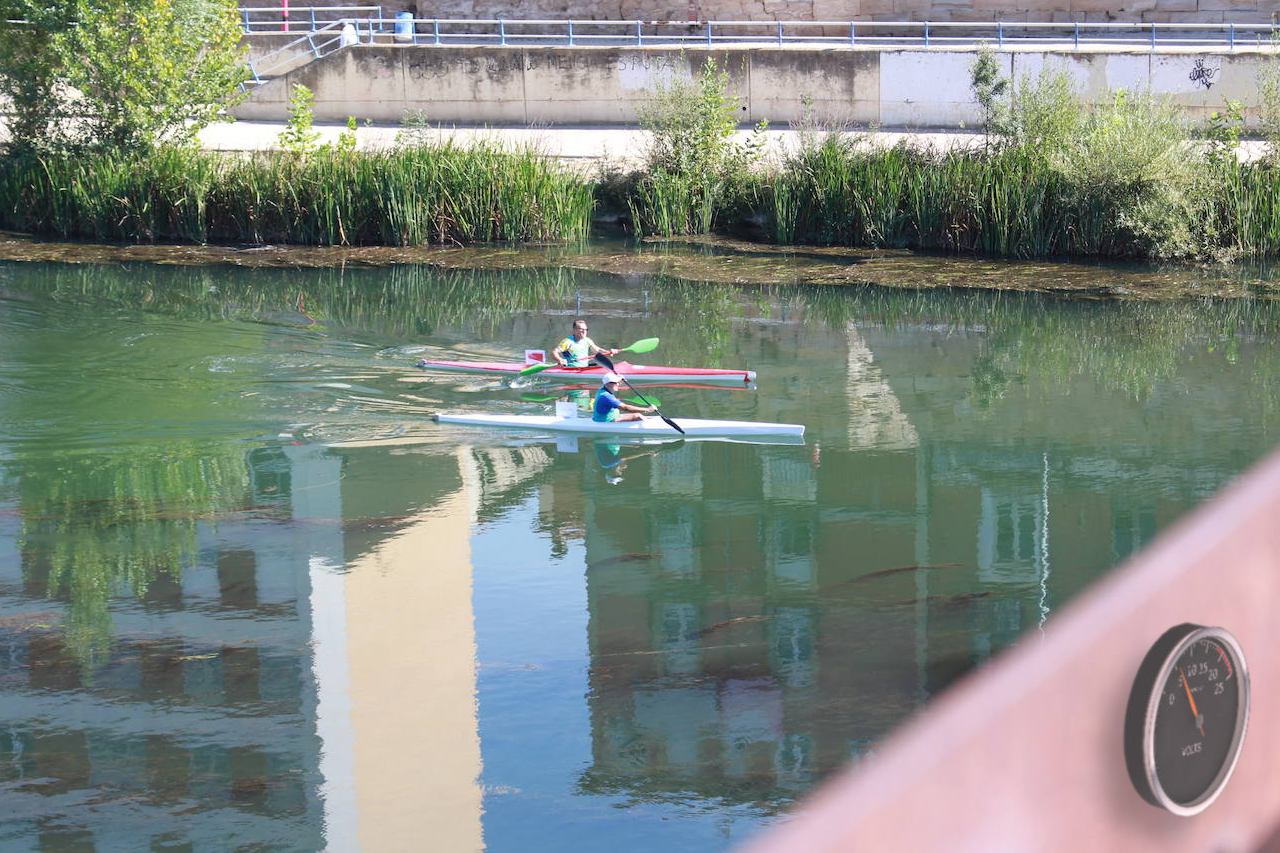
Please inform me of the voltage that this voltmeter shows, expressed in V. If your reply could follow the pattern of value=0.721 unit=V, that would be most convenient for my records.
value=5 unit=V
